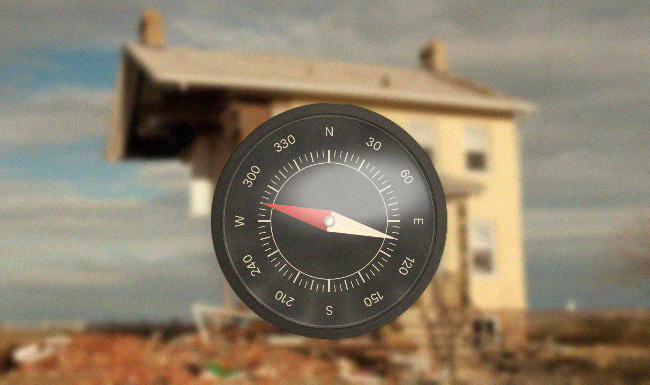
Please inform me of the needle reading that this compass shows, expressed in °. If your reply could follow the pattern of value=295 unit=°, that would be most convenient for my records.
value=285 unit=°
